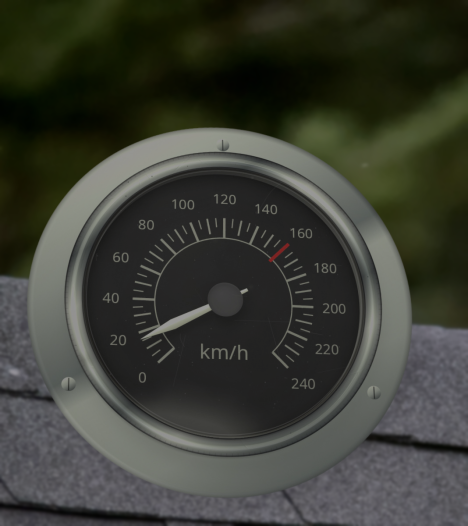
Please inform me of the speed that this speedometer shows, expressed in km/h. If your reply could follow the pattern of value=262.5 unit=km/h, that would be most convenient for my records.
value=15 unit=km/h
